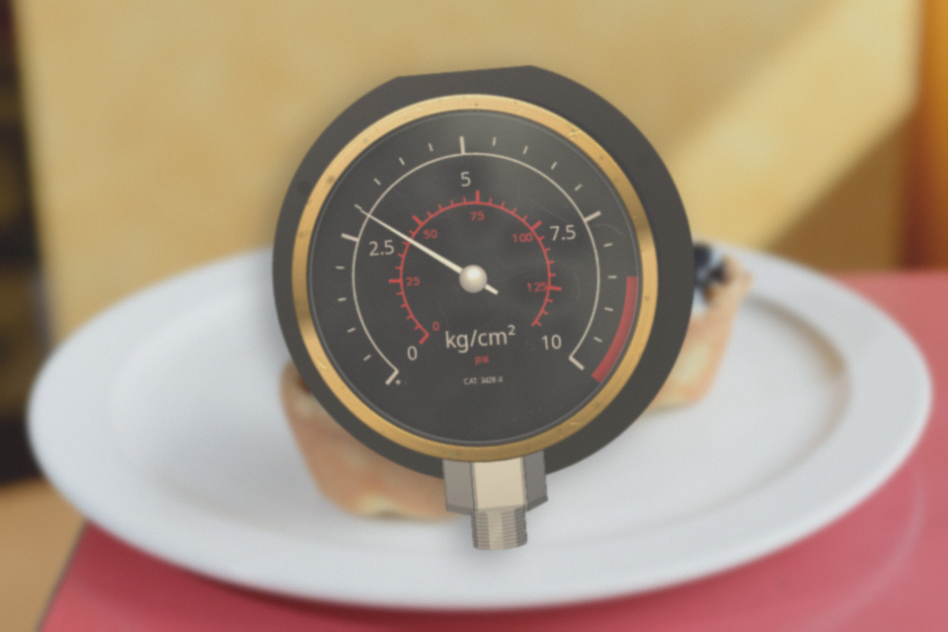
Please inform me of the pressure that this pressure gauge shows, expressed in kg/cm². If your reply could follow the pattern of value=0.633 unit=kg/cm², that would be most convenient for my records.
value=3 unit=kg/cm²
